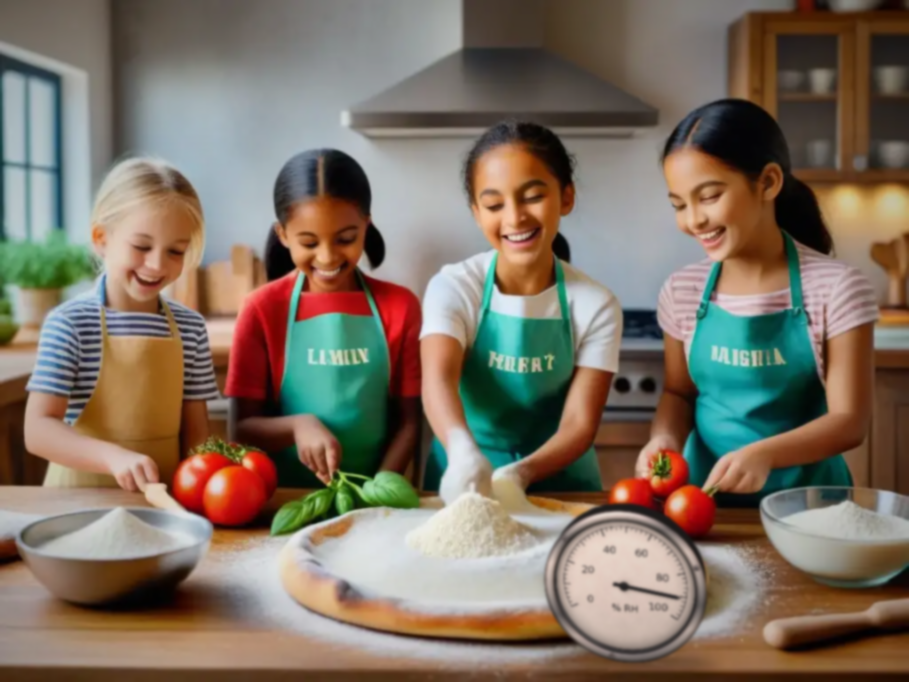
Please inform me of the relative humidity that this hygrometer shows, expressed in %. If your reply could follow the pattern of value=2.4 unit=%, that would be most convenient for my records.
value=90 unit=%
